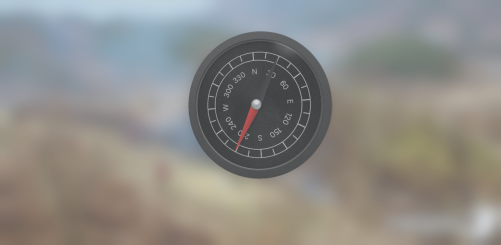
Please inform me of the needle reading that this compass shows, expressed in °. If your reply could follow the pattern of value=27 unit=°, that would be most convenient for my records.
value=210 unit=°
